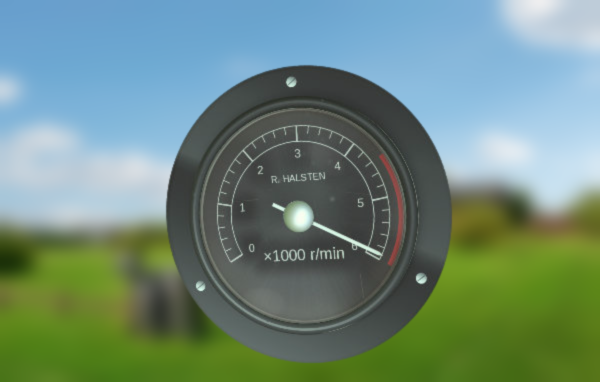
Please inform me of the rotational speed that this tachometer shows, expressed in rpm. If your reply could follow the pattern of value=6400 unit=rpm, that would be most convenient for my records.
value=5900 unit=rpm
